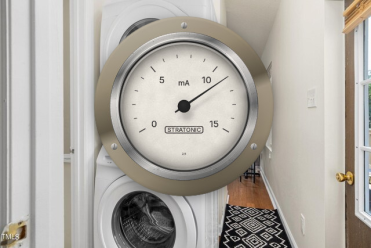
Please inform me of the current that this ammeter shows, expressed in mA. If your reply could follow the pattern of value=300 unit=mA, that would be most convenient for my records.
value=11 unit=mA
